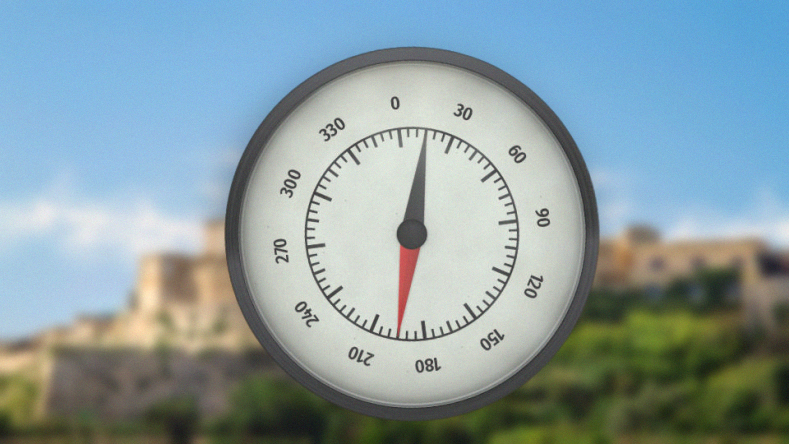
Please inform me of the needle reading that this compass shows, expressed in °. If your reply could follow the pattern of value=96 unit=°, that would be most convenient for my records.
value=195 unit=°
